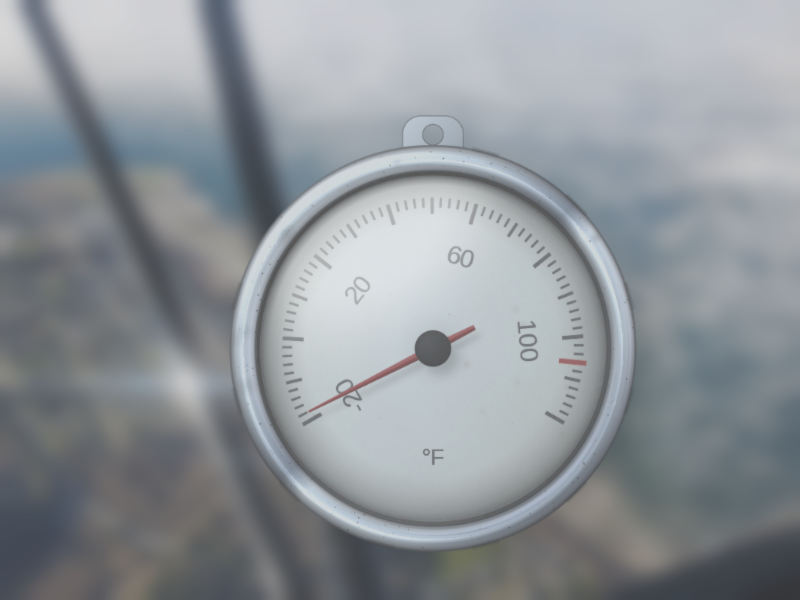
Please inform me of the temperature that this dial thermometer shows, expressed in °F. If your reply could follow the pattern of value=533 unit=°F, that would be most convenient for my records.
value=-18 unit=°F
